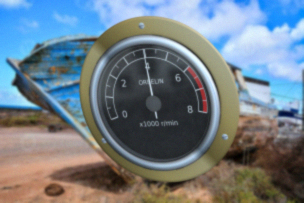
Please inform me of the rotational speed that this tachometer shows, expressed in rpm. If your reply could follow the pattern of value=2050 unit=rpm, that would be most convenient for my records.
value=4000 unit=rpm
